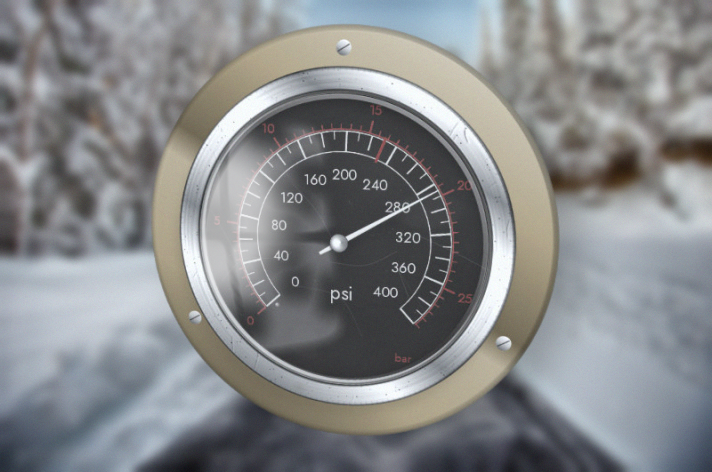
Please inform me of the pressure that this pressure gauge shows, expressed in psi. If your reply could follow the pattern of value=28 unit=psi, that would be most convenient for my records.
value=285 unit=psi
